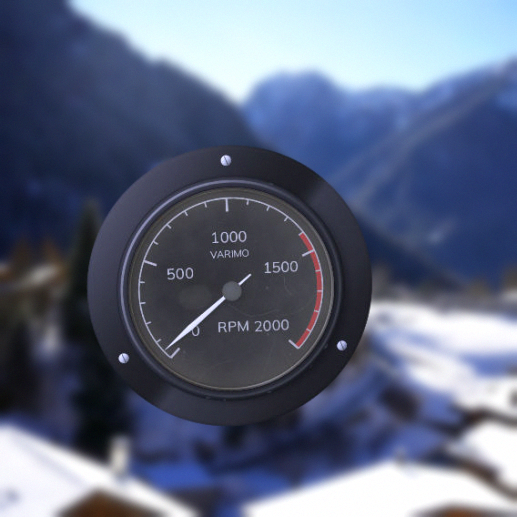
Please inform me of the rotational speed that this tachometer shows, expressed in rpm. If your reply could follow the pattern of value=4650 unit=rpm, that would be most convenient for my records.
value=50 unit=rpm
